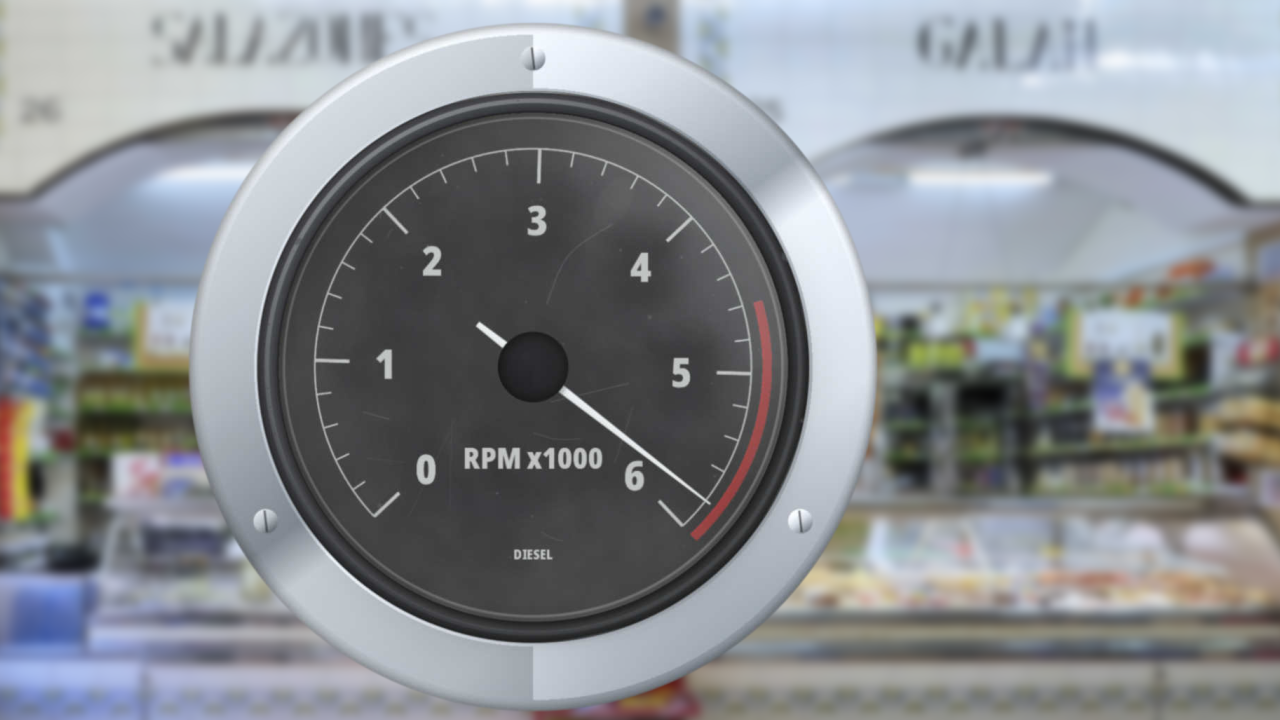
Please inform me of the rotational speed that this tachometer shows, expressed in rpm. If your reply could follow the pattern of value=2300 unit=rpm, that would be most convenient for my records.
value=5800 unit=rpm
